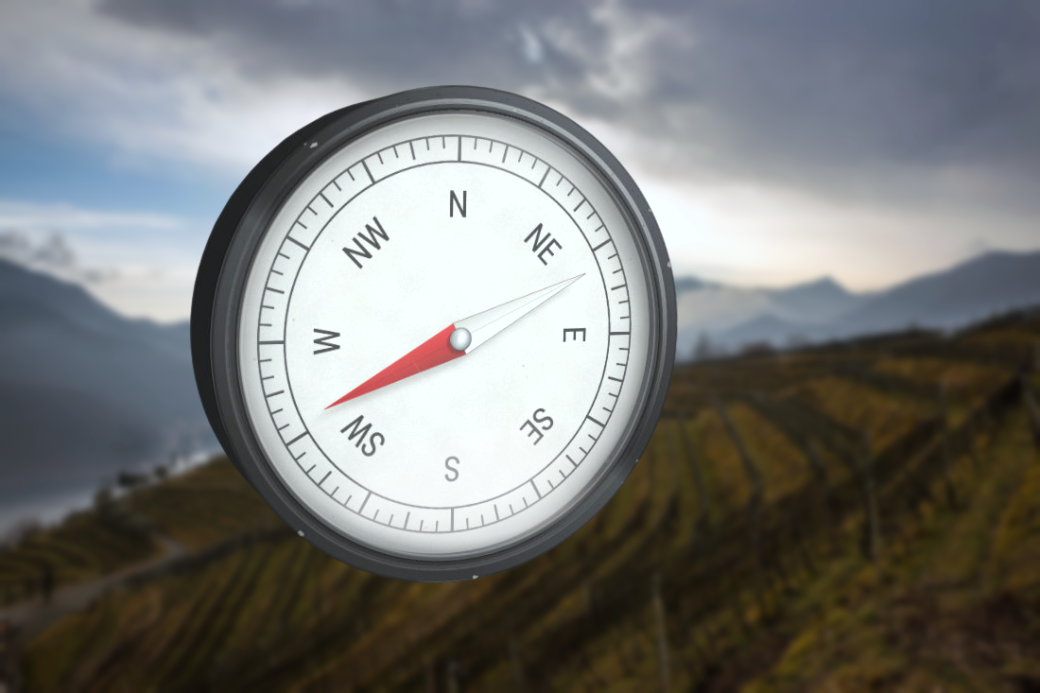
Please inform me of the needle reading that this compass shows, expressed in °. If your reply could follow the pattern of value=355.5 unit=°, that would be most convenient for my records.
value=245 unit=°
